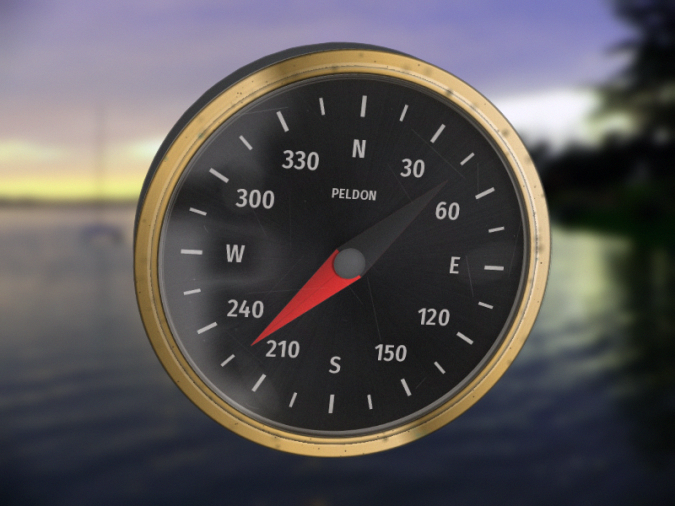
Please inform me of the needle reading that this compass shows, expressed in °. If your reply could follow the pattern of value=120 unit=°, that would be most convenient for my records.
value=225 unit=°
